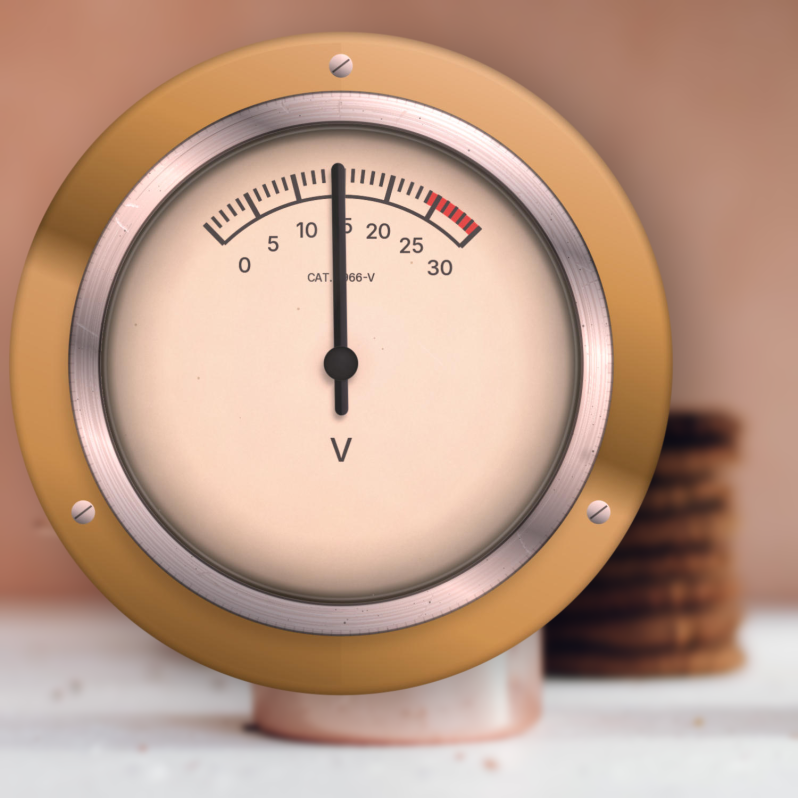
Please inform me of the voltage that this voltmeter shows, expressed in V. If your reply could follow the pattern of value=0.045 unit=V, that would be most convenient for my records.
value=14.5 unit=V
